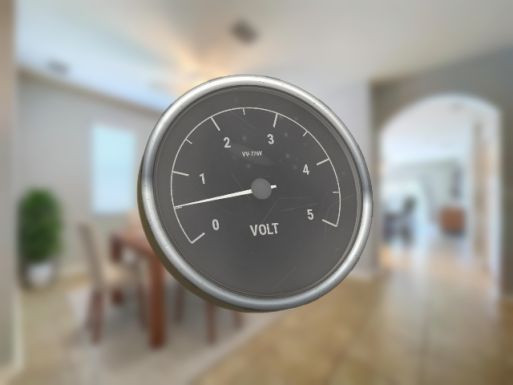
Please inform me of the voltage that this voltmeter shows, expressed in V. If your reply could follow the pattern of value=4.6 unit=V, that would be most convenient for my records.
value=0.5 unit=V
